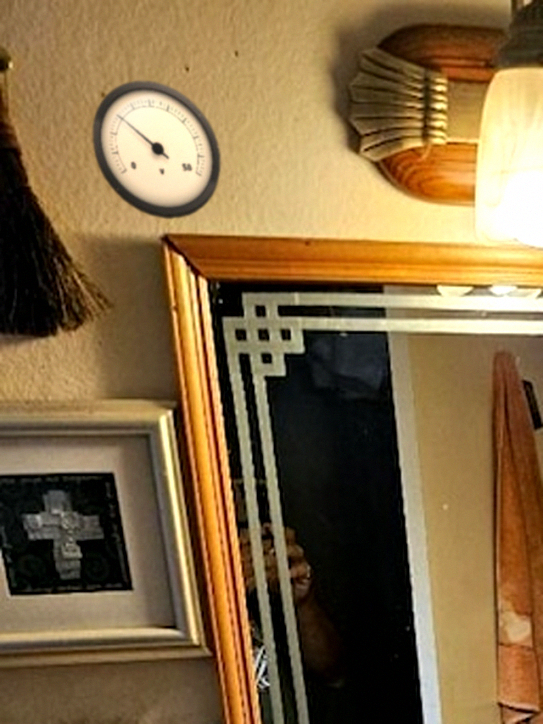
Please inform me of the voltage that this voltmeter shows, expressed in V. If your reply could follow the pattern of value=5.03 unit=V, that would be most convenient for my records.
value=15 unit=V
